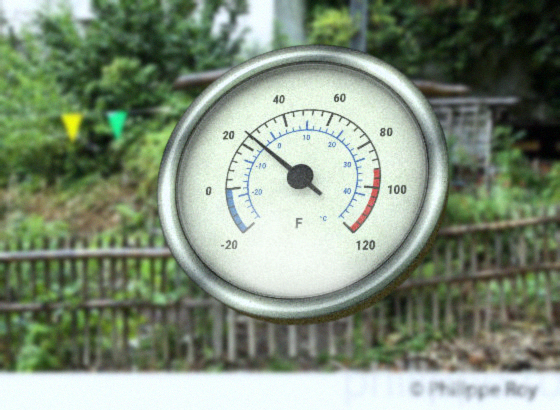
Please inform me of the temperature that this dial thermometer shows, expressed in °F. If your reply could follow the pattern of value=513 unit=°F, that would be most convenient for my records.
value=24 unit=°F
